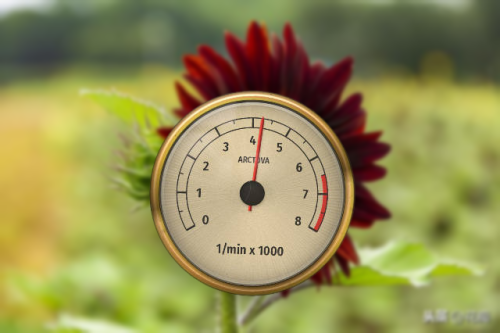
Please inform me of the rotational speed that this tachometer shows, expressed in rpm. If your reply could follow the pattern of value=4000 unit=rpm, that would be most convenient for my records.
value=4250 unit=rpm
